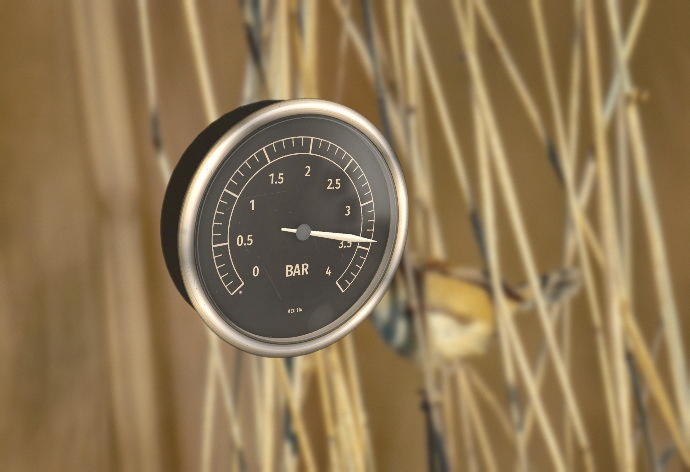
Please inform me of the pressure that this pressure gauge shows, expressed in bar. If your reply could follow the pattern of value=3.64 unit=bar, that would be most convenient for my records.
value=3.4 unit=bar
